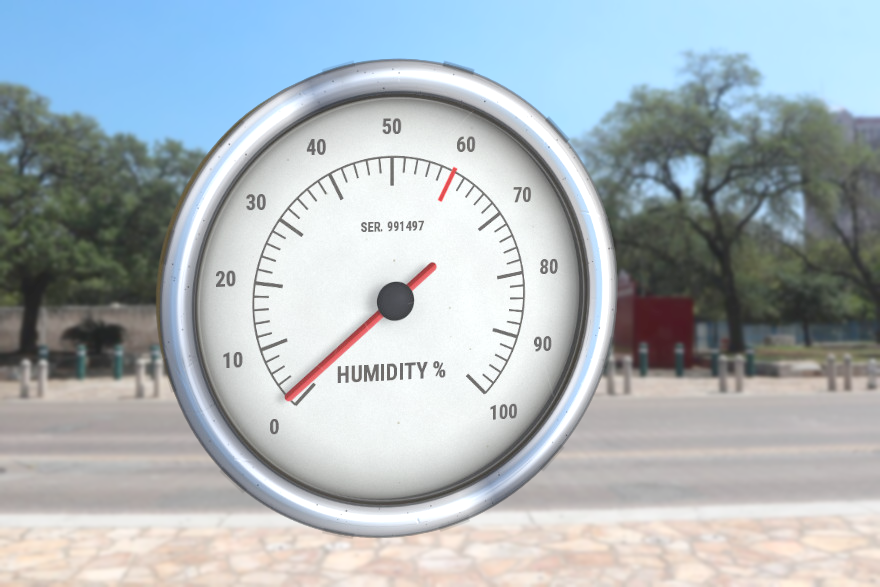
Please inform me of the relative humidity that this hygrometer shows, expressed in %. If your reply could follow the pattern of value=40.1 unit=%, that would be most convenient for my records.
value=2 unit=%
